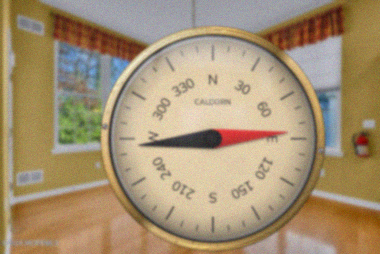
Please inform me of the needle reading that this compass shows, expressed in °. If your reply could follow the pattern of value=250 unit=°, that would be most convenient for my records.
value=85 unit=°
